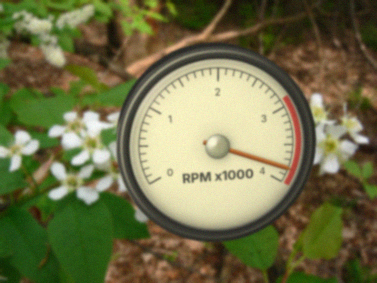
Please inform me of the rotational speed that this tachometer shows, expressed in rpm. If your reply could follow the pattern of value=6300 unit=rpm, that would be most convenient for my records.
value=3800 unit=rpm
